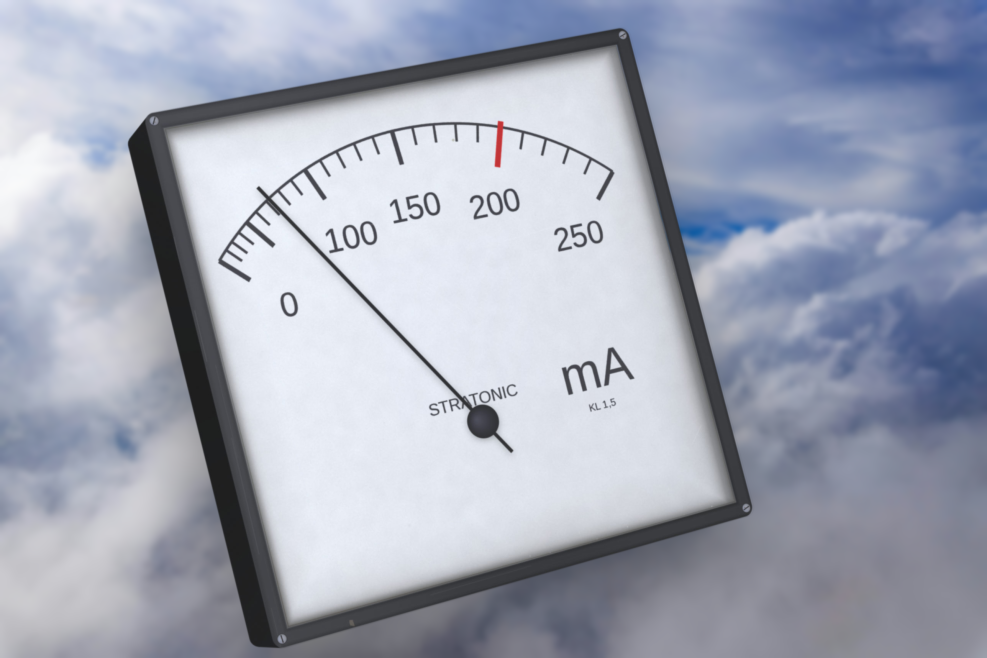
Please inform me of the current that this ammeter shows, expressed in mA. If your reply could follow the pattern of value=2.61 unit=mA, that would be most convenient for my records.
value=70 unit=mA
